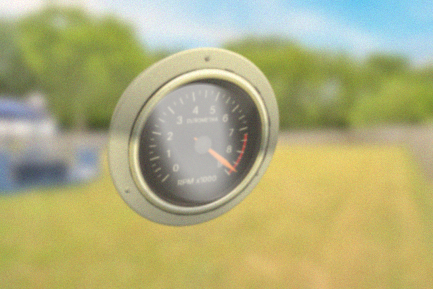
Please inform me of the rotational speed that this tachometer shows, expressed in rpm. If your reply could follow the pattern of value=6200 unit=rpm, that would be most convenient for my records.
value=8750 unit=rpm
